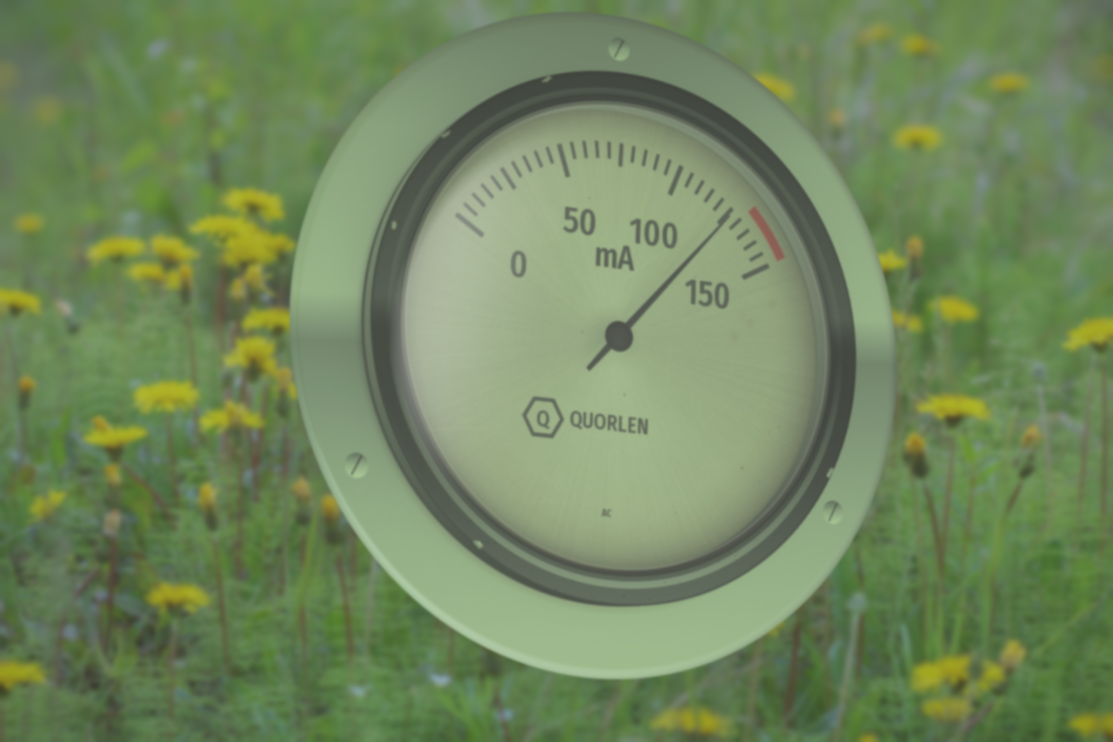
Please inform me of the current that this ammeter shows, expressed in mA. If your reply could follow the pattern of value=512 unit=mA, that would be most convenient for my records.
value=125 unit=mA
